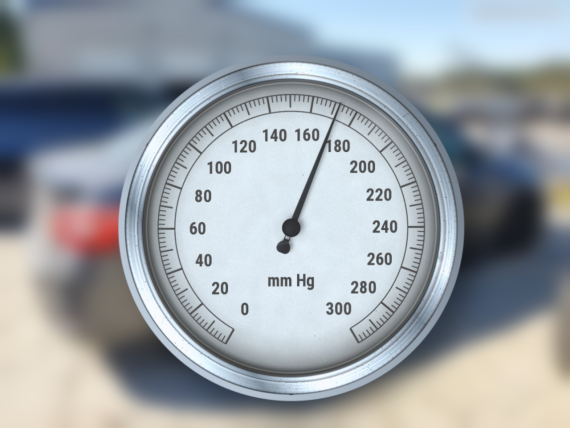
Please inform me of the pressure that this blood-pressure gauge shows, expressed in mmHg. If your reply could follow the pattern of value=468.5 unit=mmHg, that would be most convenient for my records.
value=172 unit=mmHg
